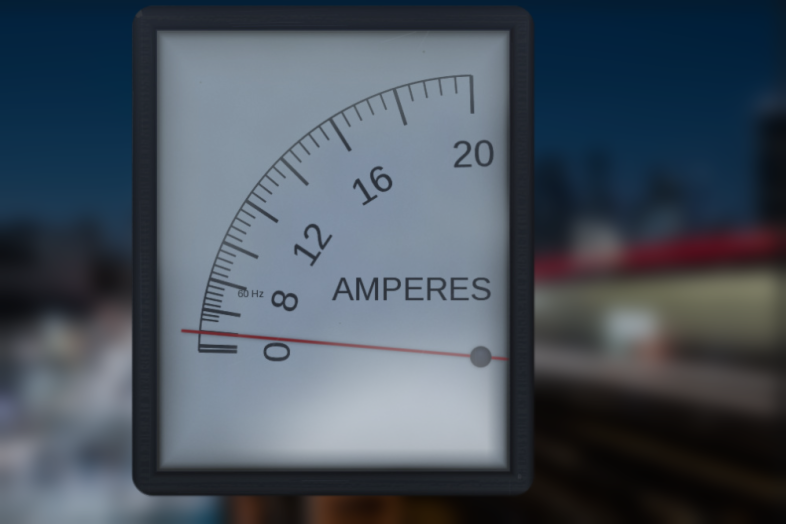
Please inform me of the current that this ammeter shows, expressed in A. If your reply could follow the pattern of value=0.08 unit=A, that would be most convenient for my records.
value=4 unit=A
